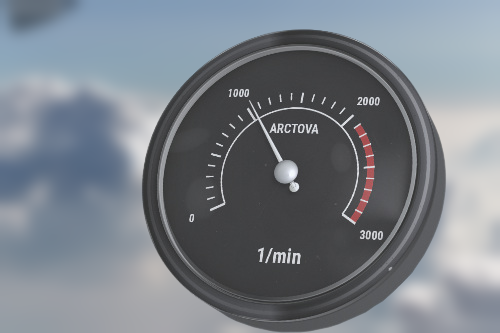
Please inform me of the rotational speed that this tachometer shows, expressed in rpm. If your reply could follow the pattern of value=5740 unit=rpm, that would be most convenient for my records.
value=1050 unit=rpm
